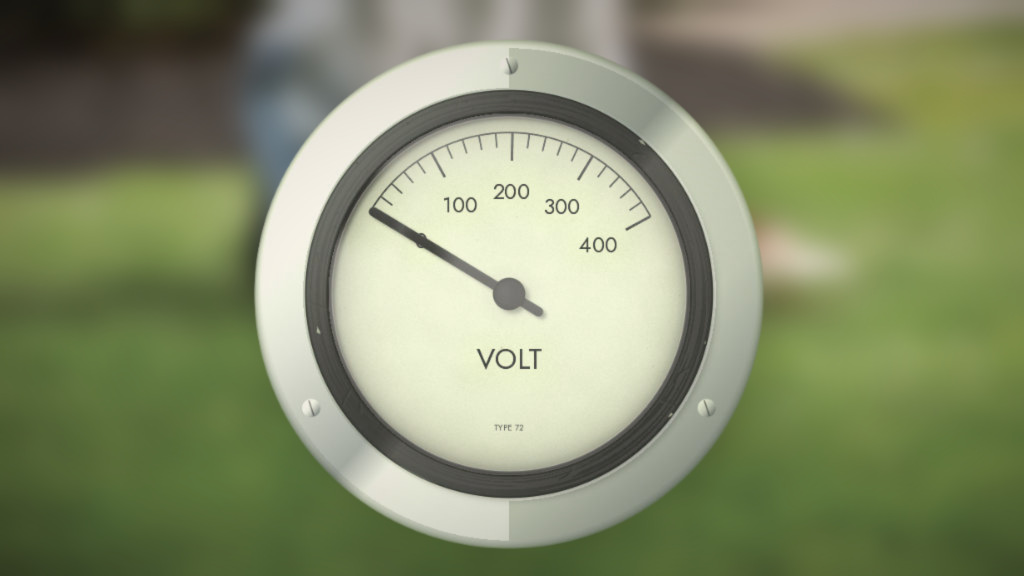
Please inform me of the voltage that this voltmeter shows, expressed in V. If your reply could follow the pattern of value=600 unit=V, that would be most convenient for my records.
value=0 unit=V
